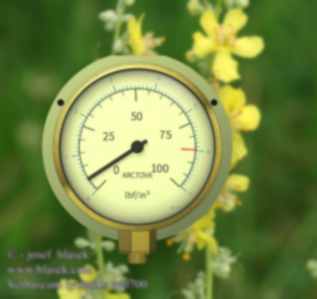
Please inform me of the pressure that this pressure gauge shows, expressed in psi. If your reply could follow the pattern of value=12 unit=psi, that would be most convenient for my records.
value=5 unit=psi
